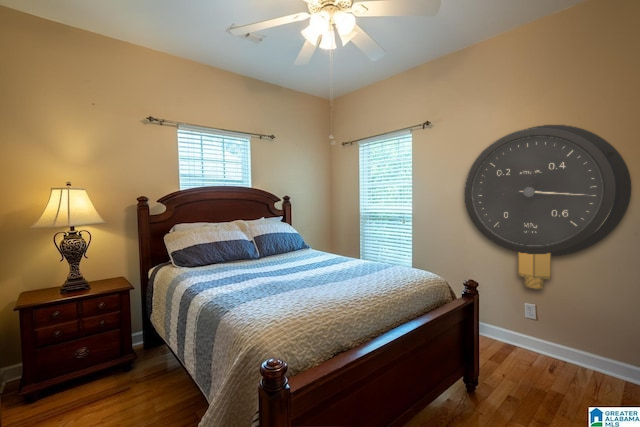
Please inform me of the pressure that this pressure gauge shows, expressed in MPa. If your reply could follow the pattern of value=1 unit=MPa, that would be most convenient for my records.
value=0.52 unit=MPa
